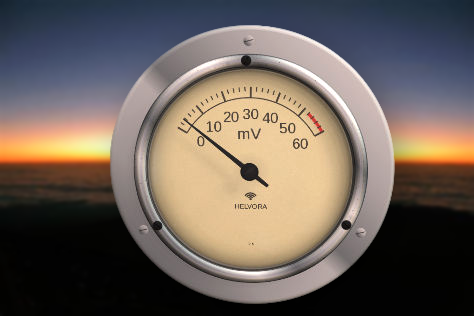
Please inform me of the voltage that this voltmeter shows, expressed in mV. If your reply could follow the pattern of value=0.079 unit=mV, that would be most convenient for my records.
value=4 unit=mV
